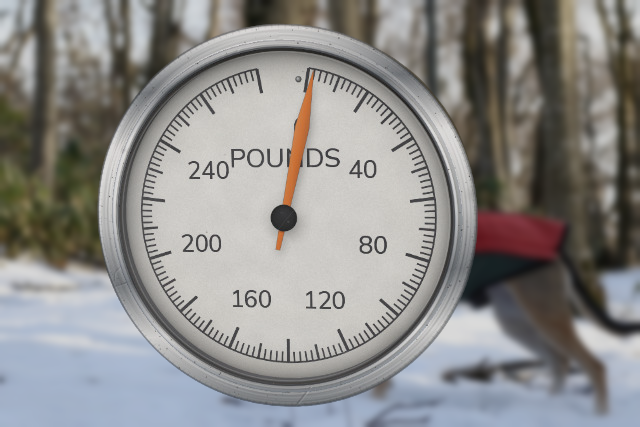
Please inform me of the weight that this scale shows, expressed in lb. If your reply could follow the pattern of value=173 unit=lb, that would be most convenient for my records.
value=2 unit=lb
